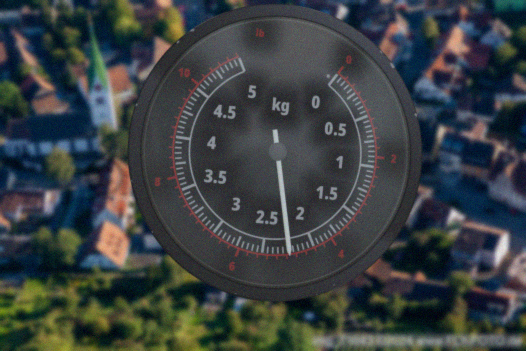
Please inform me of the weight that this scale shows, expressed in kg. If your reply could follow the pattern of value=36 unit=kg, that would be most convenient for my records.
value=2.25 unit=kg
